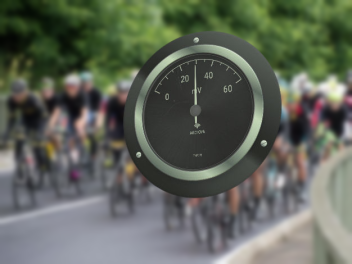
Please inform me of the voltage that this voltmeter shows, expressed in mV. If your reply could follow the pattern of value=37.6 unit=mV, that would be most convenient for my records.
value=30 unit=mV
